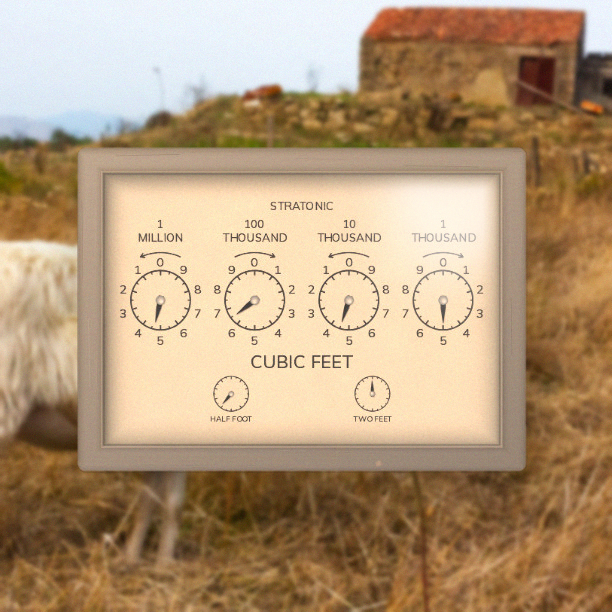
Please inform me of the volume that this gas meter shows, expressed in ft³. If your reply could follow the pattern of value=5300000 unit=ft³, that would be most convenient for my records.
value=464500 unit=ft³
